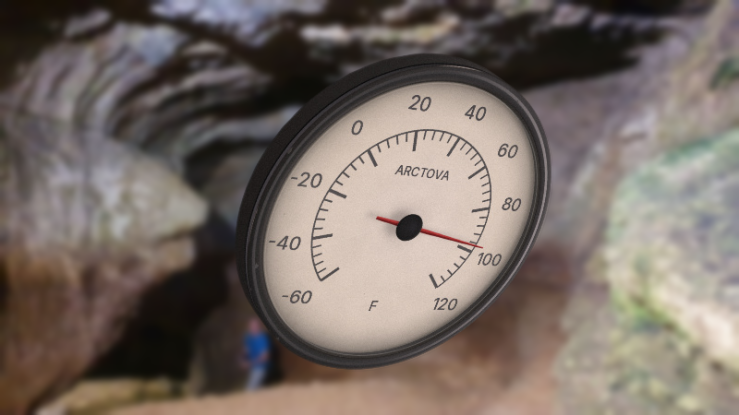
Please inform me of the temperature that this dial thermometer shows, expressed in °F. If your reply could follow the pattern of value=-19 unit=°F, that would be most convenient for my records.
value=96 unit=°F
